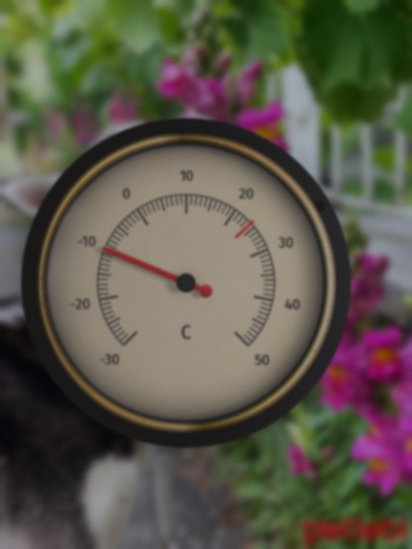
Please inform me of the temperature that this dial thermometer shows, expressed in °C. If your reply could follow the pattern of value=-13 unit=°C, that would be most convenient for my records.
value=-10 unit=°C
